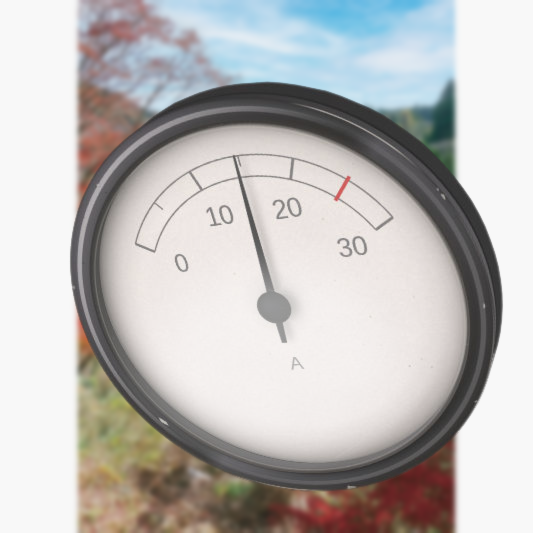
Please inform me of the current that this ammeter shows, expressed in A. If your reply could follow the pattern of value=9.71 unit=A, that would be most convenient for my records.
value=15 unit=A
